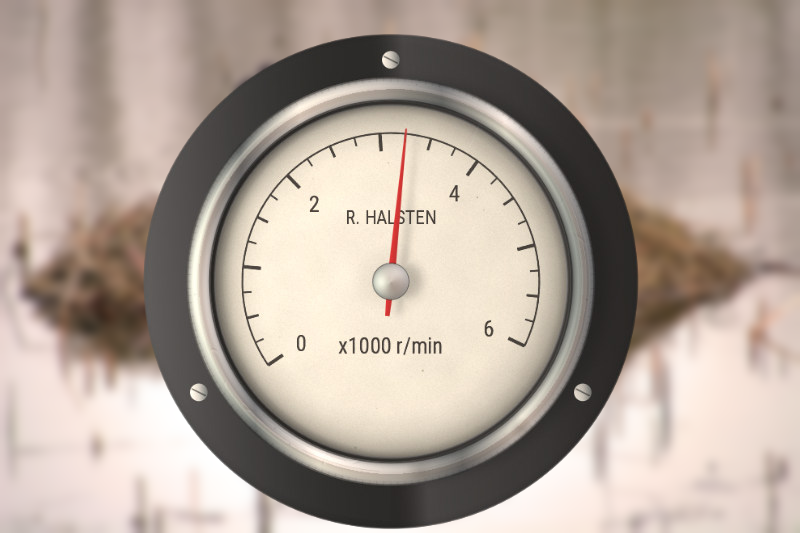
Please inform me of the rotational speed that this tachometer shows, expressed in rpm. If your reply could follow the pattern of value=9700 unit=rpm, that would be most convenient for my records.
value=3250 unit=rpm
